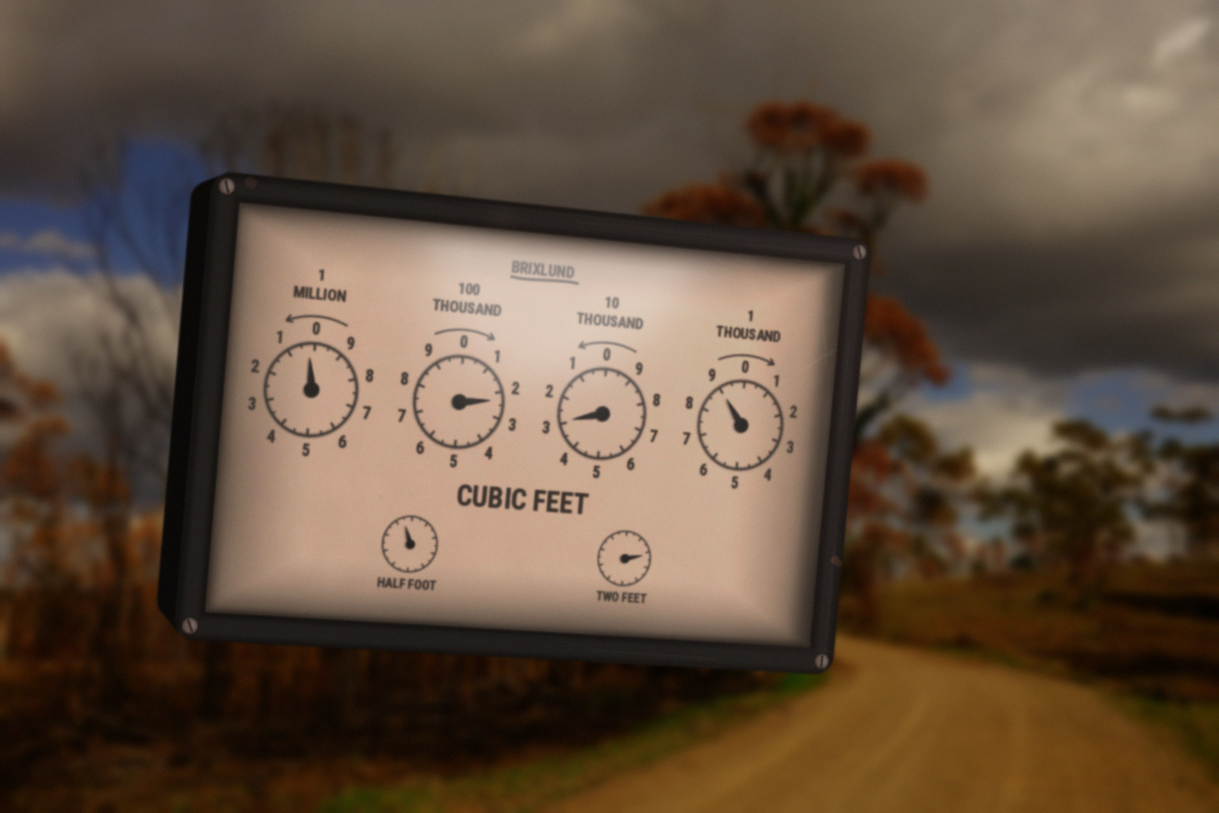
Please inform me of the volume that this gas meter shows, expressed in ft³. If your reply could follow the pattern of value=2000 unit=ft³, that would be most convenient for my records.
value=22900 unit=ft³
